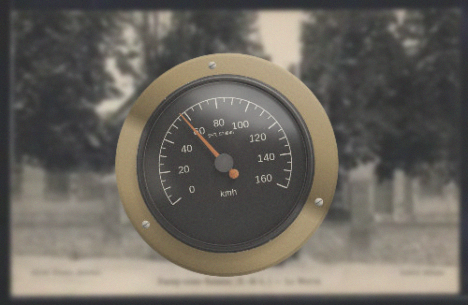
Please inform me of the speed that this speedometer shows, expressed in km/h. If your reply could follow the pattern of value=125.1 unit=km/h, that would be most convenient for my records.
value=57.5 unit=km/h
